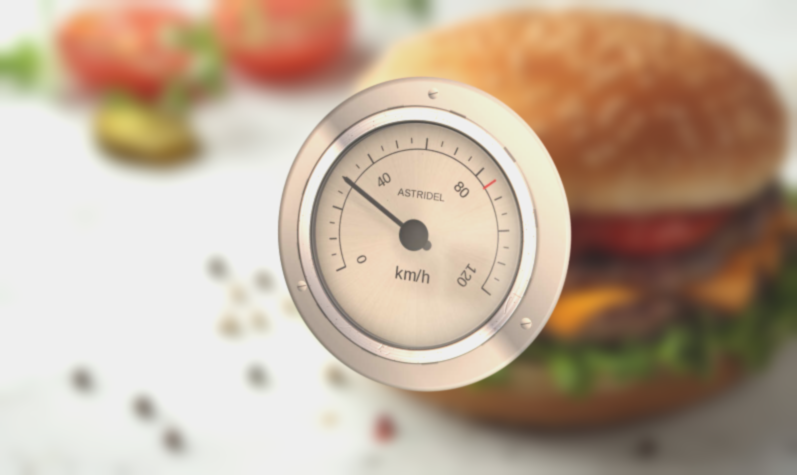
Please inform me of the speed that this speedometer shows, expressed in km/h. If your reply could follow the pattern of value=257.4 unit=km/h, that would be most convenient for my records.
value=30 unit=km/h
